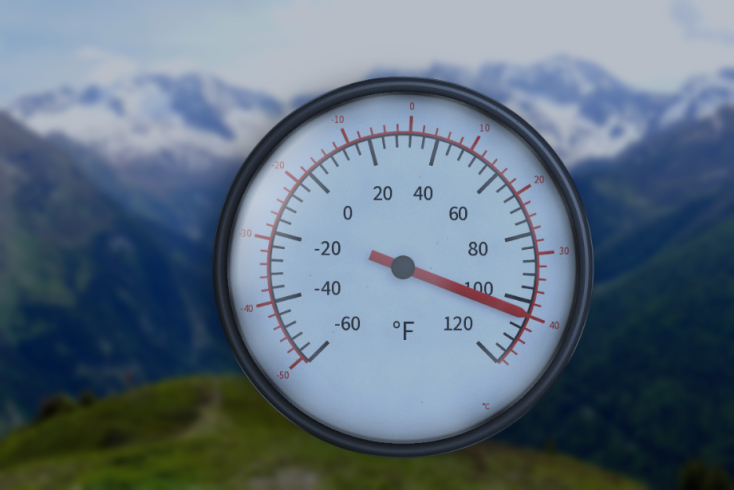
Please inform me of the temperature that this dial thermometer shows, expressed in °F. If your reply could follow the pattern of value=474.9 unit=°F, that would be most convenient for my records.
value=104 unit=°F
